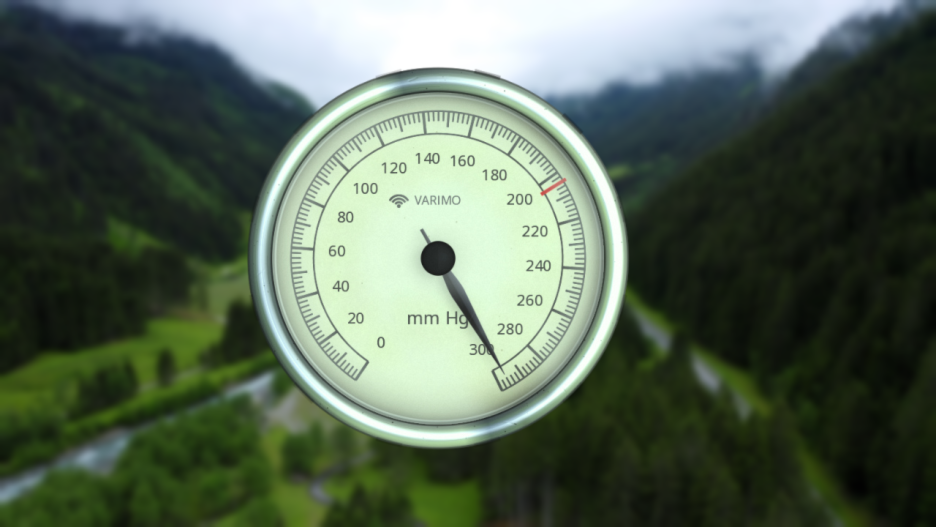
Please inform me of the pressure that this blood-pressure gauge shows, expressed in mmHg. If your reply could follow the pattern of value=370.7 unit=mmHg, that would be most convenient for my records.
value=296 unit=mmHg
